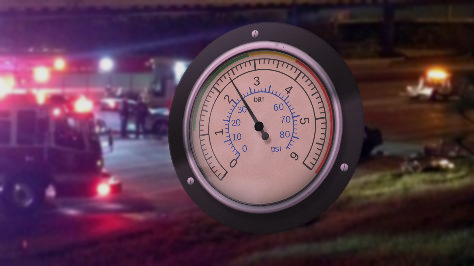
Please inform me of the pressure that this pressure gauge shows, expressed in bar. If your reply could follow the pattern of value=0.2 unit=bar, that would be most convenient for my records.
value=2.4 unit=bar
